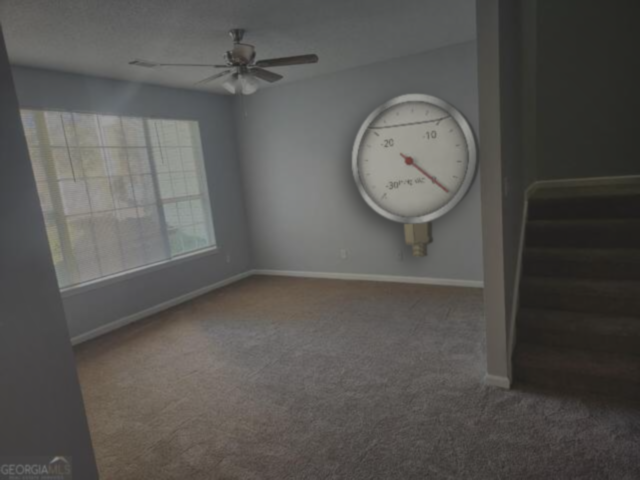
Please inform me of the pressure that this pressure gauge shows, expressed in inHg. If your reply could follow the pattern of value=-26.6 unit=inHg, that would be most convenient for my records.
value=0 unit=inHg
